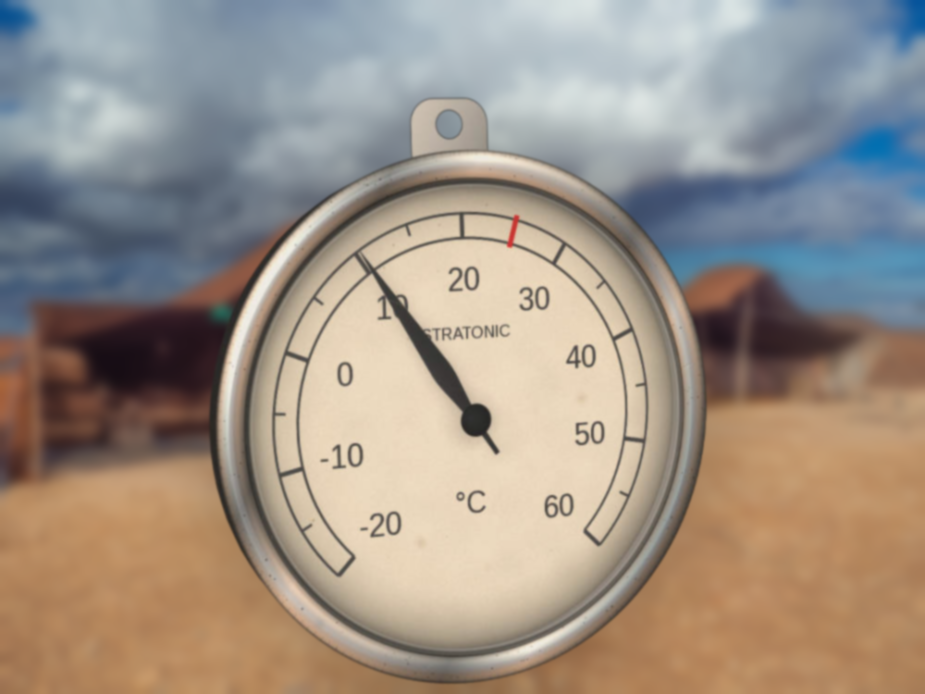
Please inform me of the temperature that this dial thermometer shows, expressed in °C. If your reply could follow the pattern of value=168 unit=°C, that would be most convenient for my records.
value=10 unit=°C
